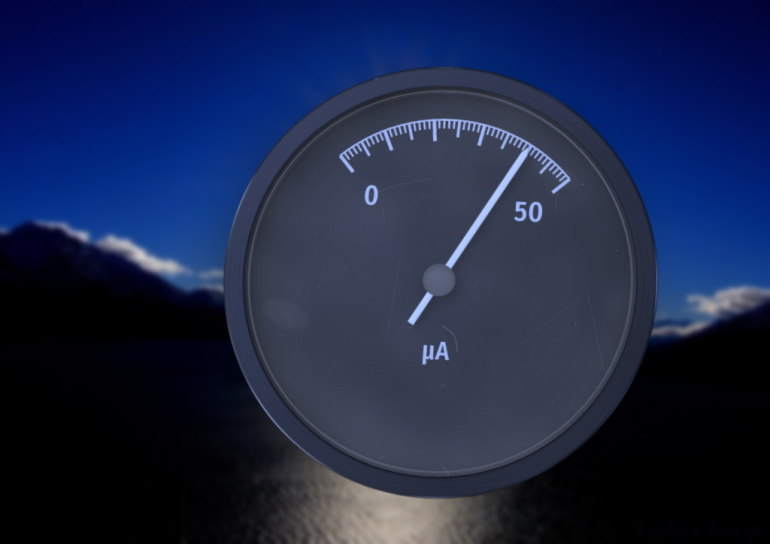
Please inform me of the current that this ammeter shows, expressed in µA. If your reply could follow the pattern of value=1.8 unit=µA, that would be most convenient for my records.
value=40 unit=µA
